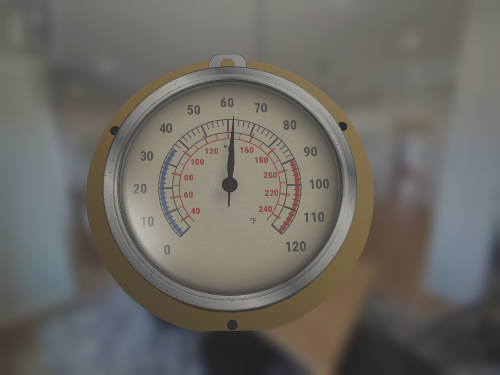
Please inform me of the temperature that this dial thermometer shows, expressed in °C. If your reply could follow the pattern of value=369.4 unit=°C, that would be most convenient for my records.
value=62 unit=°C
